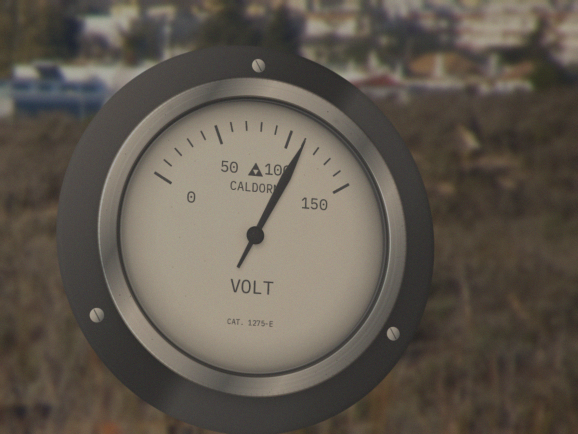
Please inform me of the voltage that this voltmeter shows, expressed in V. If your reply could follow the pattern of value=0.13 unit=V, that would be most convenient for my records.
value=110 unit=V
